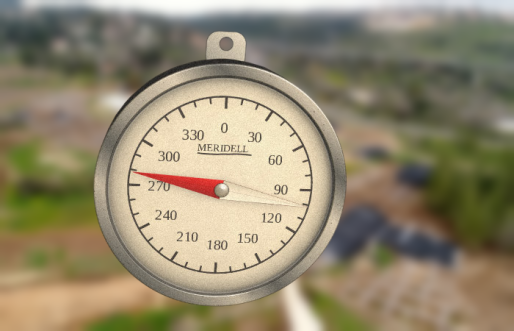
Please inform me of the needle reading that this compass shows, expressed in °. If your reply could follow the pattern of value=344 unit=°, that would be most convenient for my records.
value=280 unit=°
